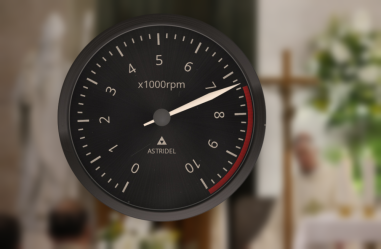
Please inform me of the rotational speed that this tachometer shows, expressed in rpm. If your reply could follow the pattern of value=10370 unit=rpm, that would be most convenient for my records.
value=7300 unit=rpm
